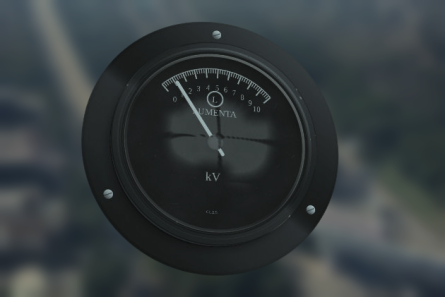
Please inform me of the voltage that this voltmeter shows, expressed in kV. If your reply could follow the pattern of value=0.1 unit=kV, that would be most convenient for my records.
value=1 unit=kV
